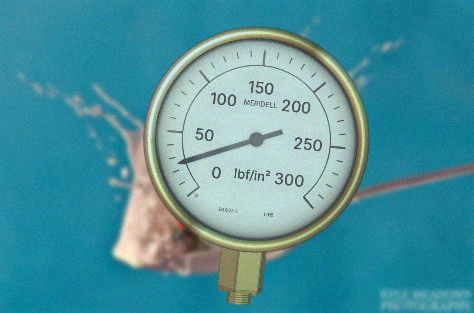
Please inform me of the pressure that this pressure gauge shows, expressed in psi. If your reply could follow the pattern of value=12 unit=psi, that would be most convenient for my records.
value=25 unit=psi
